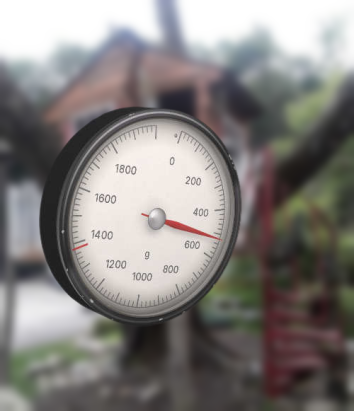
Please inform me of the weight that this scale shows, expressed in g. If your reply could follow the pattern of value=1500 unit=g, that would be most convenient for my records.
value=520 unit=g
